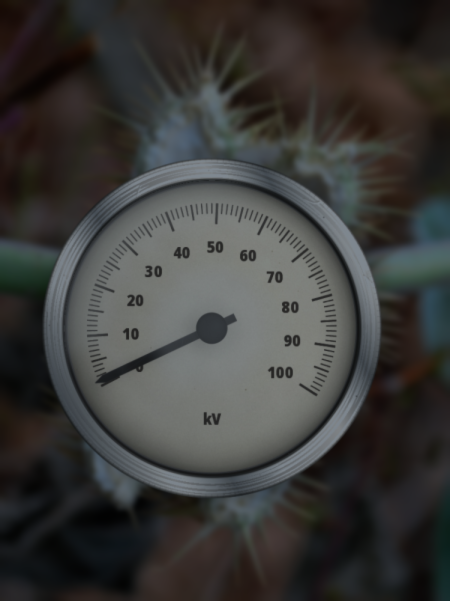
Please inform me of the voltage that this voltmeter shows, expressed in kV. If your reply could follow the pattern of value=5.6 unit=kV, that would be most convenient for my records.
value=1 unit=kV
